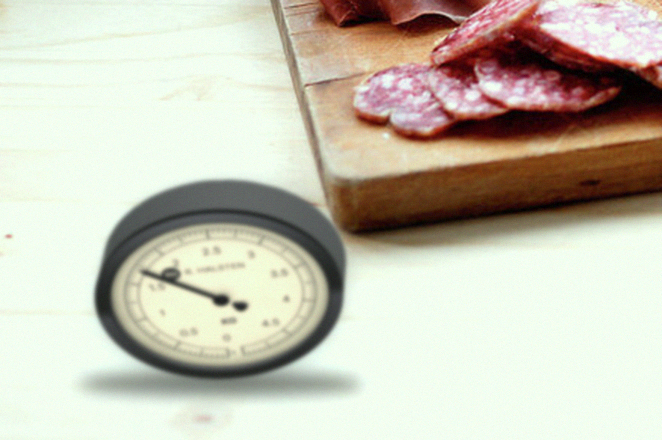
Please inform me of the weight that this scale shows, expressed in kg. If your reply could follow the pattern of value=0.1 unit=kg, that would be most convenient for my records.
value=1.75 unit=kg
